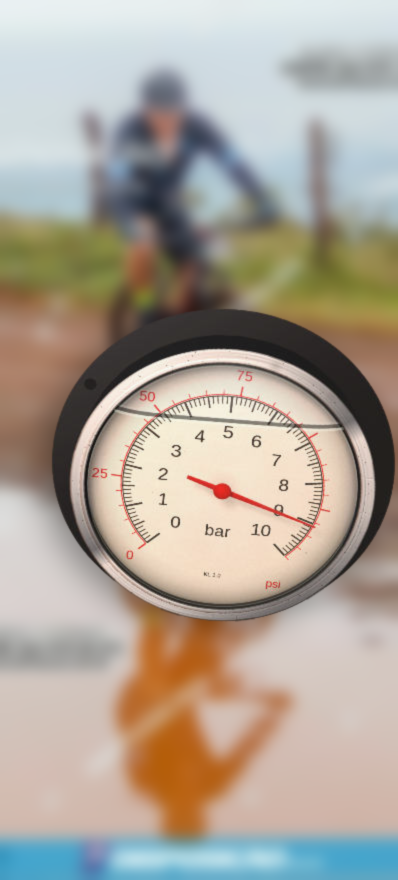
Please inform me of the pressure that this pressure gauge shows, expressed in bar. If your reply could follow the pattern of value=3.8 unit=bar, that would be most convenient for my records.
value=9 unit=bar
